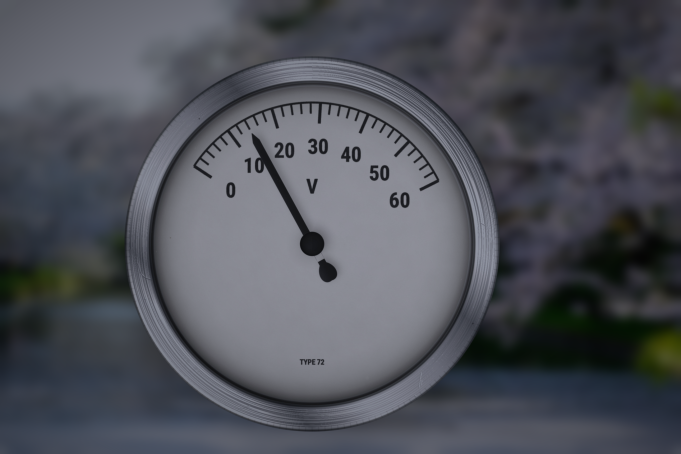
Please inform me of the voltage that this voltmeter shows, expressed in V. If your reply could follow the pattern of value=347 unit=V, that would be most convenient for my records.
value=14 unit=V
